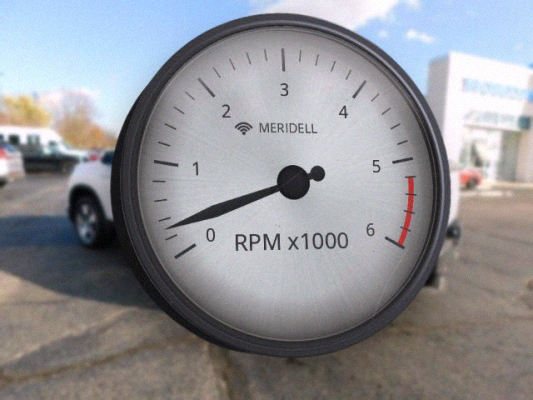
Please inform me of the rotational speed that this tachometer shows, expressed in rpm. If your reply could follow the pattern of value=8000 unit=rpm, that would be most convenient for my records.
value=300 unit=rpm
